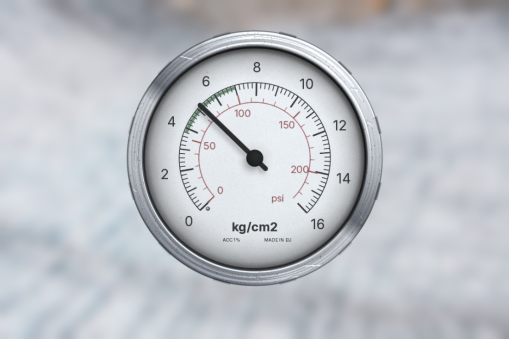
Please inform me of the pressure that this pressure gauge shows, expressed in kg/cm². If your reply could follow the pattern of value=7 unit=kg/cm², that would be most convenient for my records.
value=5.2 unit=kg/cm²
